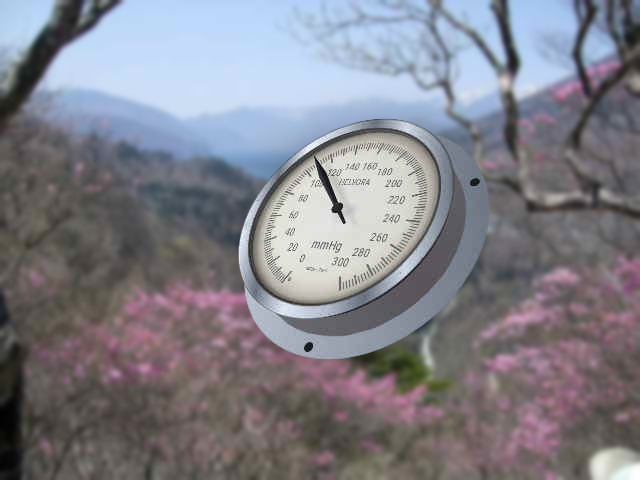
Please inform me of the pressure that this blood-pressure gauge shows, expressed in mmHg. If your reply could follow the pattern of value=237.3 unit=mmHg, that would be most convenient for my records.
value=110 unit=mmHg
